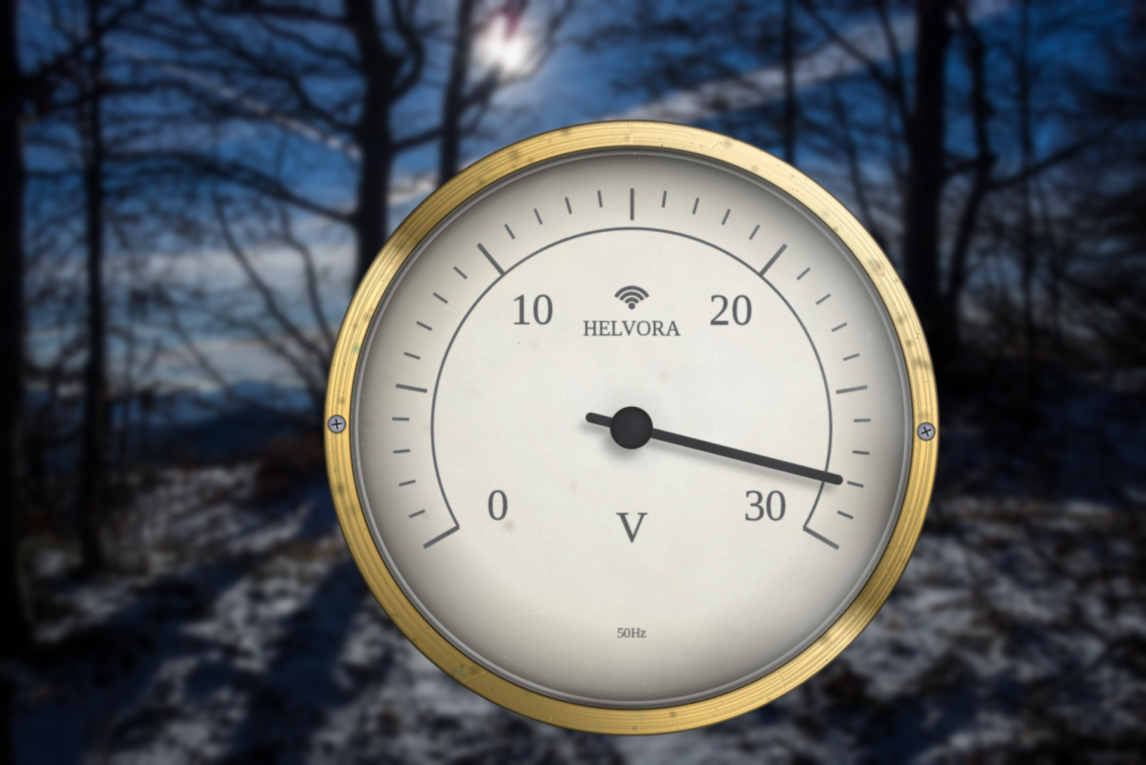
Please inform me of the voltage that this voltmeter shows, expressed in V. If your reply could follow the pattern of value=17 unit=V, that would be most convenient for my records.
value=28 unit=V
